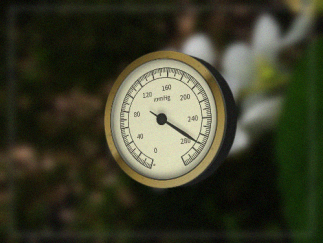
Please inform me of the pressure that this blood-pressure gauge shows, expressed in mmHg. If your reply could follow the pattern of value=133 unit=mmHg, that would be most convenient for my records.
value=270 unit=mmHg
